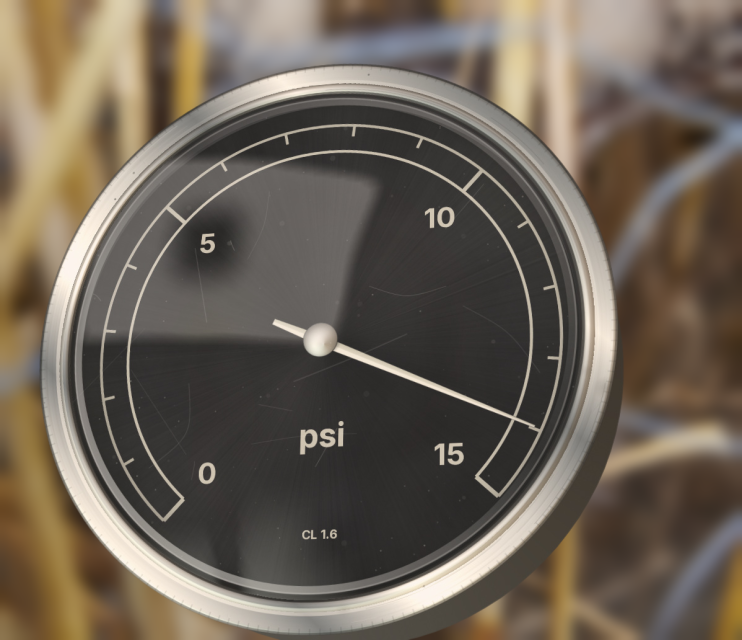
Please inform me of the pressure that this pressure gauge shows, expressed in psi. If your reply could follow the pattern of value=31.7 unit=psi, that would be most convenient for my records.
value=14 unit=psi
